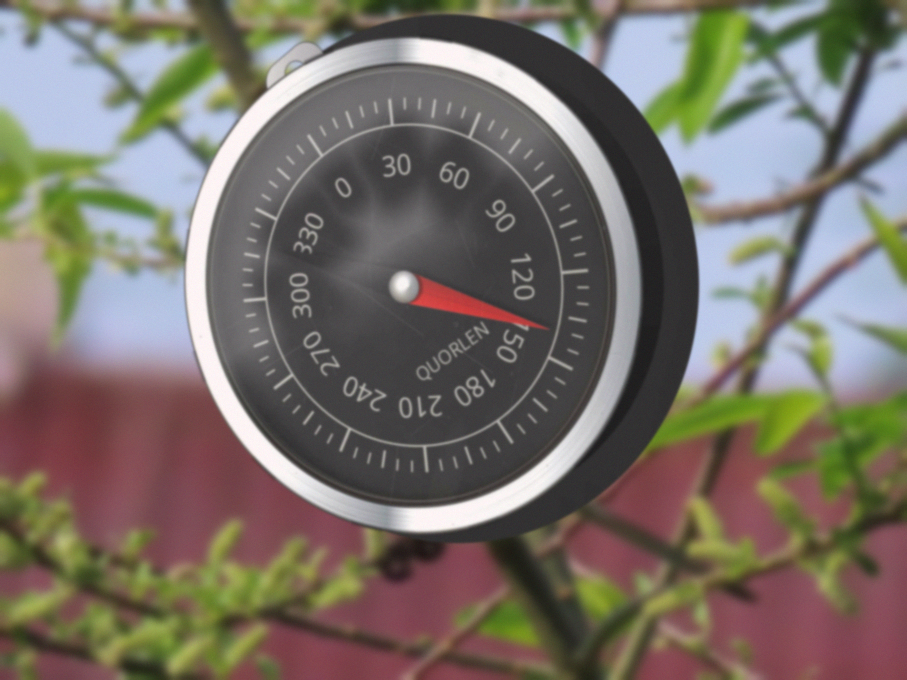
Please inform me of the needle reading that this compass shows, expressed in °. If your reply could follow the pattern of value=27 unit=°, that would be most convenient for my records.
value=140 unit=°
